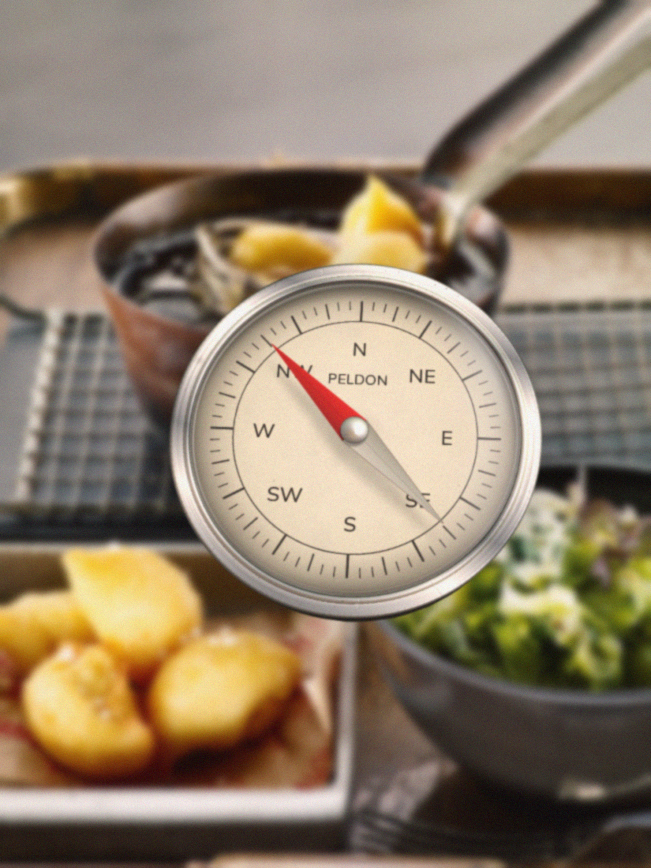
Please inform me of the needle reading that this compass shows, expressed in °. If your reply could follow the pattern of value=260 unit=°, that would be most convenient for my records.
value=315 unit=°
